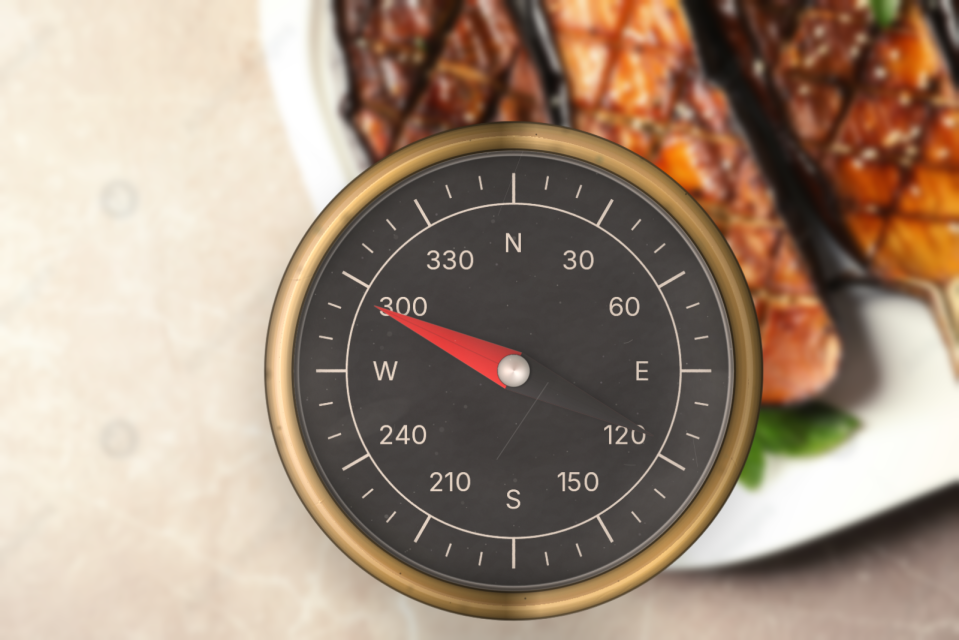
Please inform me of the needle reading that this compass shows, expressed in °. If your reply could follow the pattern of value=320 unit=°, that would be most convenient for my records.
value=295 unit=°
